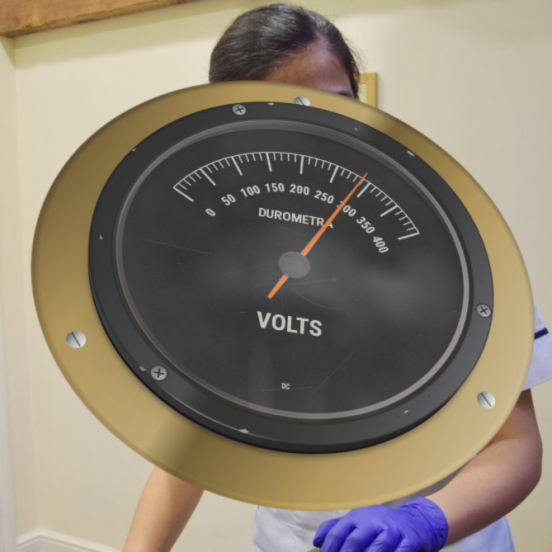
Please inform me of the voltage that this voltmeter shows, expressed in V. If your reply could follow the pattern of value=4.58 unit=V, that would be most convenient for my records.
value=290 unit=V
